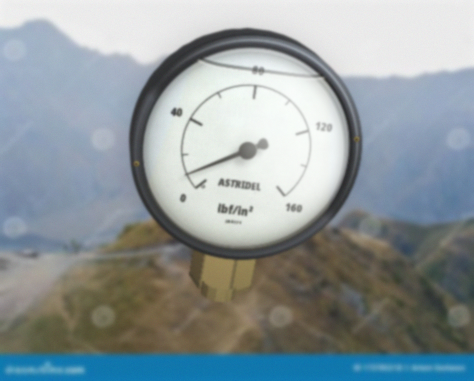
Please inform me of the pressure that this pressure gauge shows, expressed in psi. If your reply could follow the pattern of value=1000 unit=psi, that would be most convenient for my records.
value=10 unit=psi
